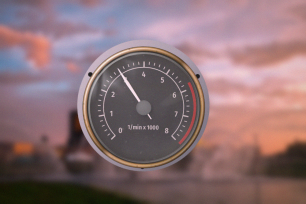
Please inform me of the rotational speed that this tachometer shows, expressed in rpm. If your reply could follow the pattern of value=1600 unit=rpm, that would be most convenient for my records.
value=3000 unit=rpm
